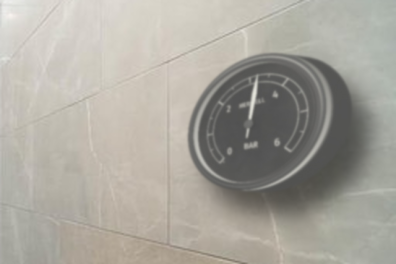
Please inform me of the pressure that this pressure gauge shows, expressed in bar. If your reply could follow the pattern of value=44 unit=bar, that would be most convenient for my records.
value=3.25 unit=bar
